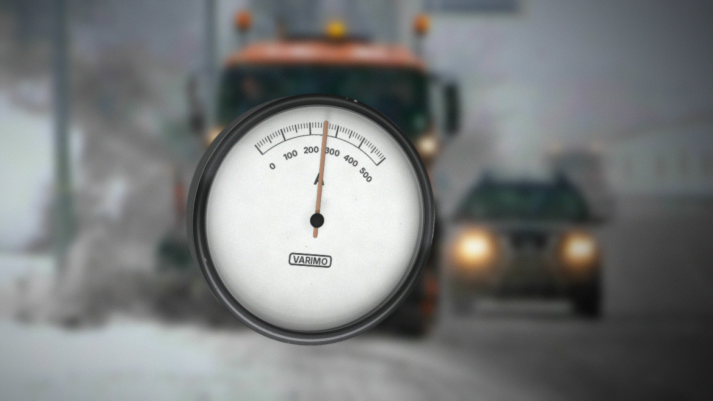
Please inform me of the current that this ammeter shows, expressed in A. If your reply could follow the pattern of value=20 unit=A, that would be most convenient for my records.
value=250 unit=A
